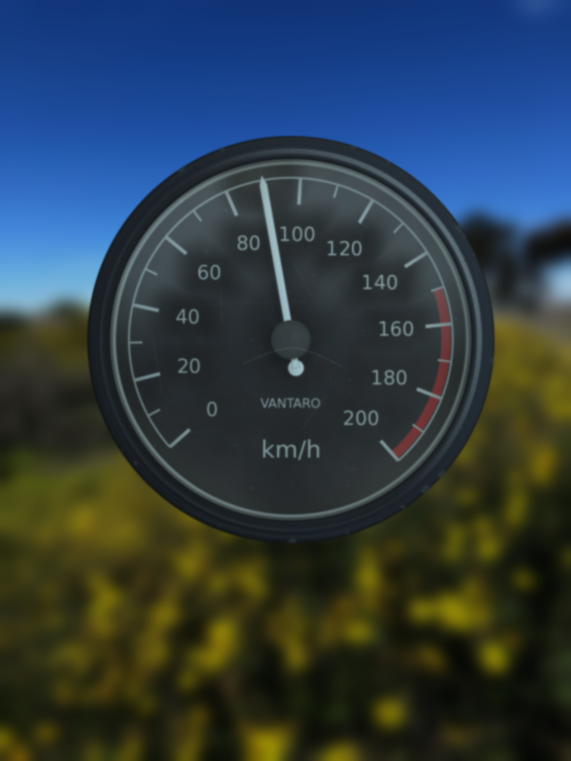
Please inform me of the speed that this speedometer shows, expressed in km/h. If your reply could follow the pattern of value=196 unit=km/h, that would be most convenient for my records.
value=90 unit=km/h
